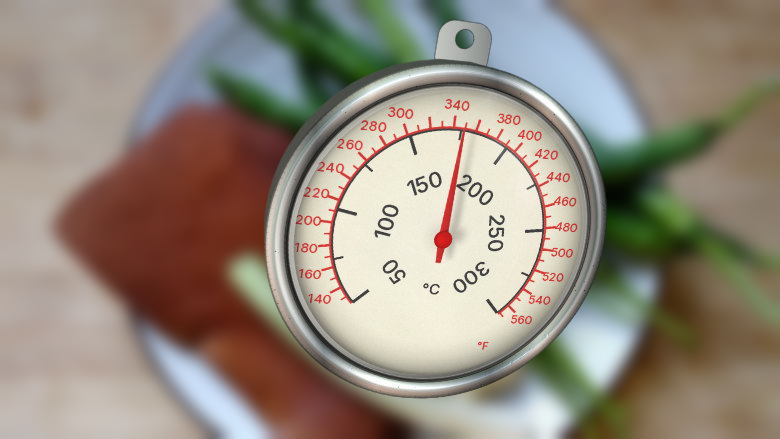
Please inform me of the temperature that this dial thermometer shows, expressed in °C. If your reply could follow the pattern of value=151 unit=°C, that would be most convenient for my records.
value=175 unit=°C
